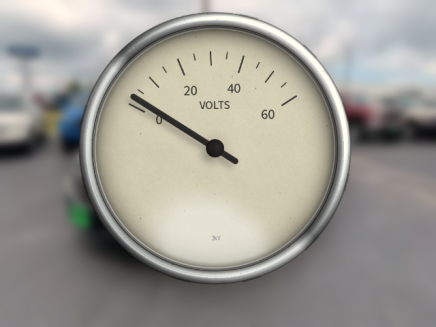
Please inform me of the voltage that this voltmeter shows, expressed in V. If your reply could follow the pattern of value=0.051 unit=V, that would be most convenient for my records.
value=2.5 unit=V
